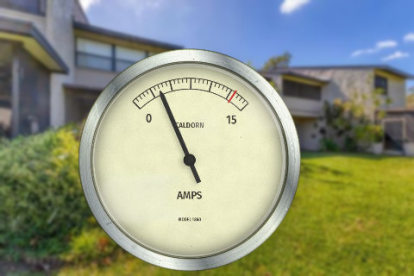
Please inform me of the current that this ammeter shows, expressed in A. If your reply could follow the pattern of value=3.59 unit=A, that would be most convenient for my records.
value=3.5 unit=A
